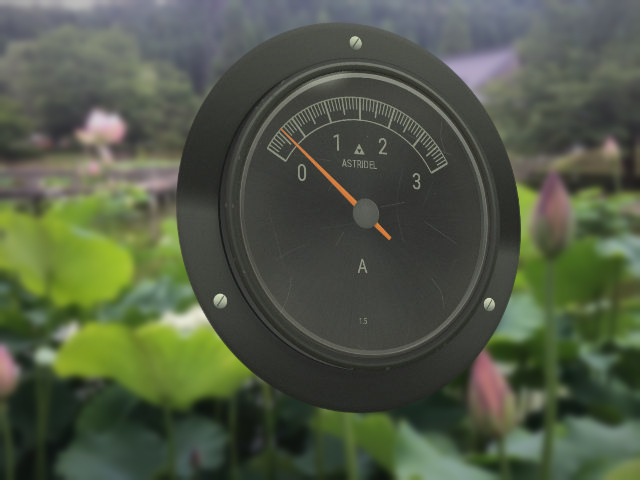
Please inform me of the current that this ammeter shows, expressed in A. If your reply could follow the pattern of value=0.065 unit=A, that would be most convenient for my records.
value=0.25 unit=A
